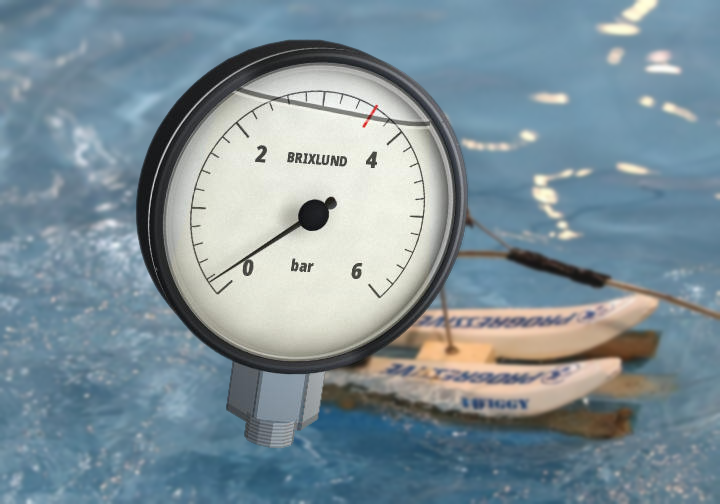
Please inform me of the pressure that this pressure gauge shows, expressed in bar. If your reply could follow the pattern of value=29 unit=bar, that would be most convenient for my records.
value=0.2 unit=bar
